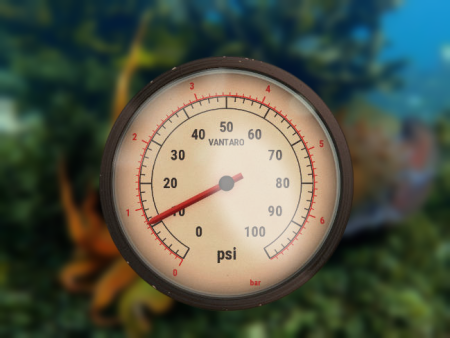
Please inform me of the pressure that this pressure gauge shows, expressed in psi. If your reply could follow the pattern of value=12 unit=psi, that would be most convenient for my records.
value=11 unit=psi
